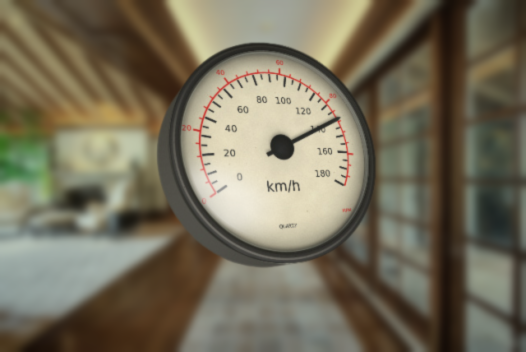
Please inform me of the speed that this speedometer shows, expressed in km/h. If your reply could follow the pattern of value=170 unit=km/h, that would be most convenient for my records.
value=140 unit=km/h
